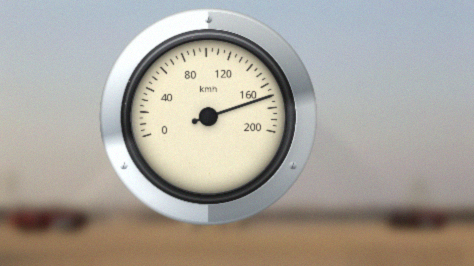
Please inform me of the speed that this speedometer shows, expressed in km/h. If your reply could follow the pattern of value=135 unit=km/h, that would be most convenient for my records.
value=170 unit=km/h
